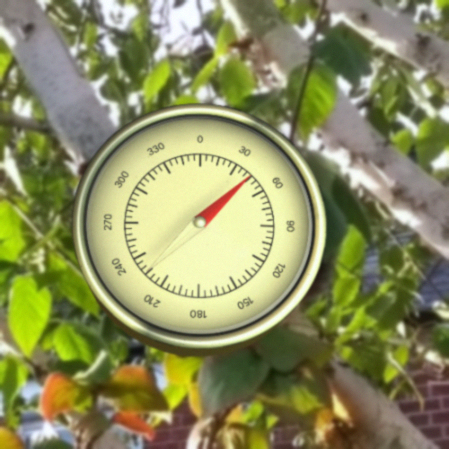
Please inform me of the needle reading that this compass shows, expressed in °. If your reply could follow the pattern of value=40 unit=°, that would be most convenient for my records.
value=45 unit=°
